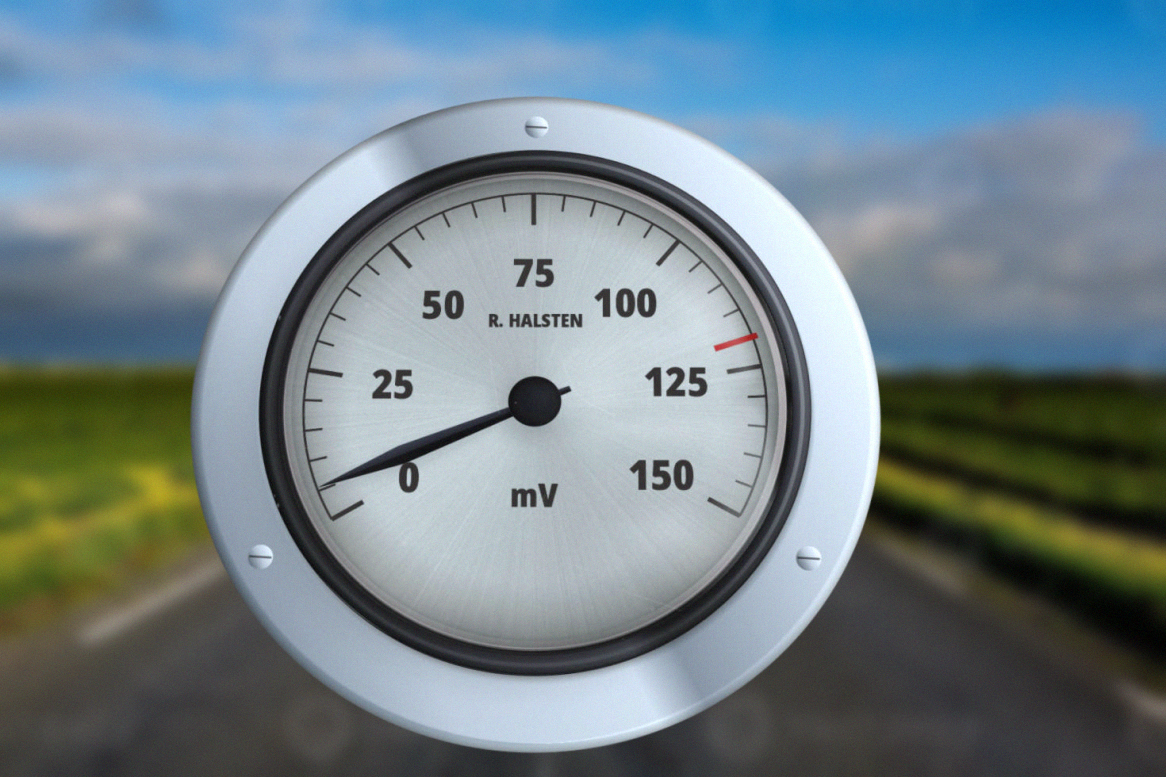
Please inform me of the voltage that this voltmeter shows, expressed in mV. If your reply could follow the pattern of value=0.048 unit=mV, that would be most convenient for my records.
value=5 unit=mV
